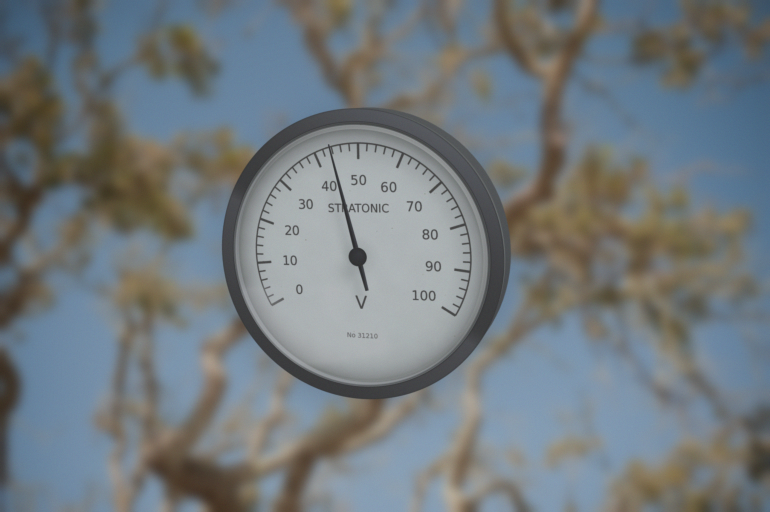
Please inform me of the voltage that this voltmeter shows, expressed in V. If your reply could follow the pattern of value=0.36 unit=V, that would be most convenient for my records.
value=44 unit=V
